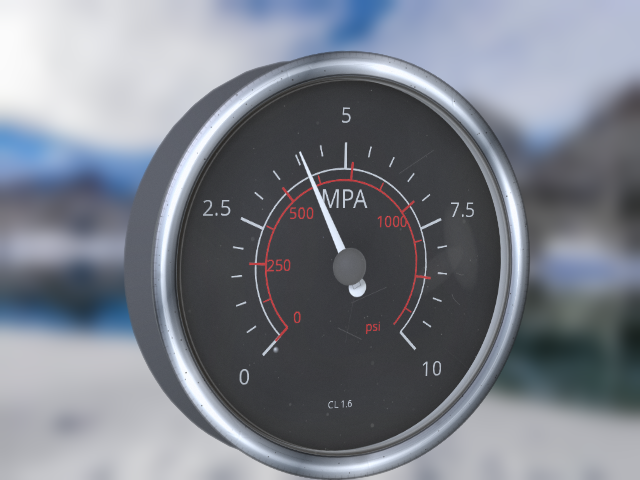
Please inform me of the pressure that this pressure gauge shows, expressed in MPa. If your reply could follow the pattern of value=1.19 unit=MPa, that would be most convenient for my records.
value=4 unit=MPa
